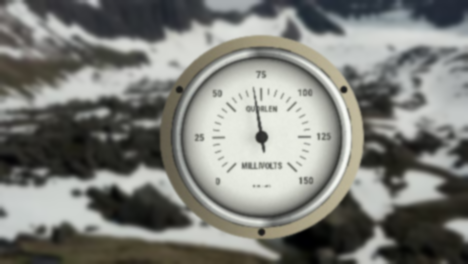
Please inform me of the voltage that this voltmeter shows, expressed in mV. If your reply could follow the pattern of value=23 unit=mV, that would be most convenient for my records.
value=70 unit=mV
